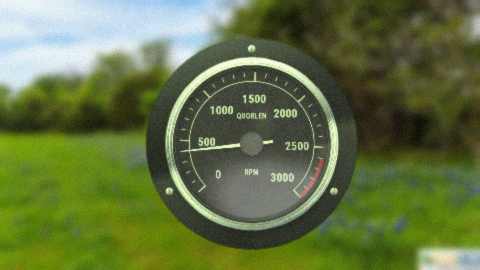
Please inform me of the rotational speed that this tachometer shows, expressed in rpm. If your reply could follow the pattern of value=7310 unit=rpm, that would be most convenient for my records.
value=400 unit=rpm
